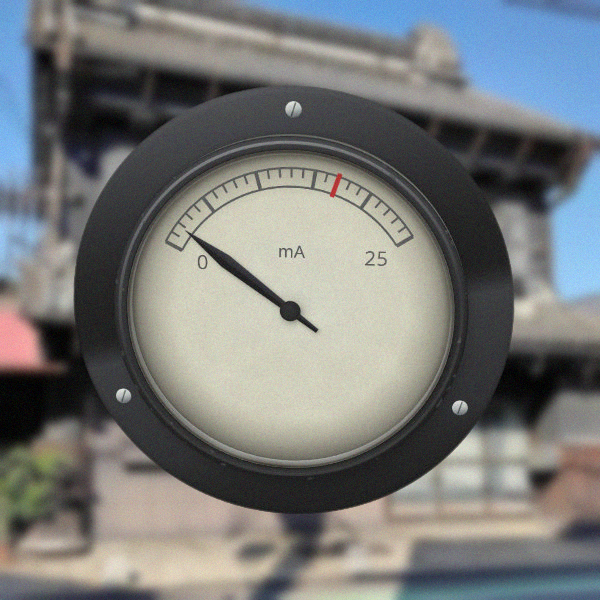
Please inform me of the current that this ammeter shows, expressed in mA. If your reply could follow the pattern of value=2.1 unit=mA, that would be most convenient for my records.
value=2 unit=mA
